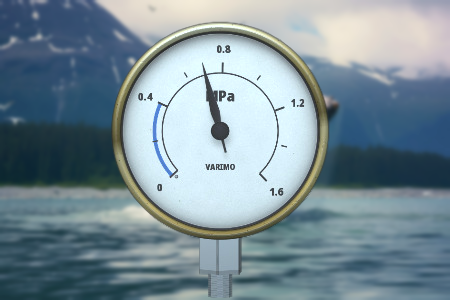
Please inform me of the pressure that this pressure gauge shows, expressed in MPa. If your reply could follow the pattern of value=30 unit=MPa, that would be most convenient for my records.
value=0.7 unit=MPa
